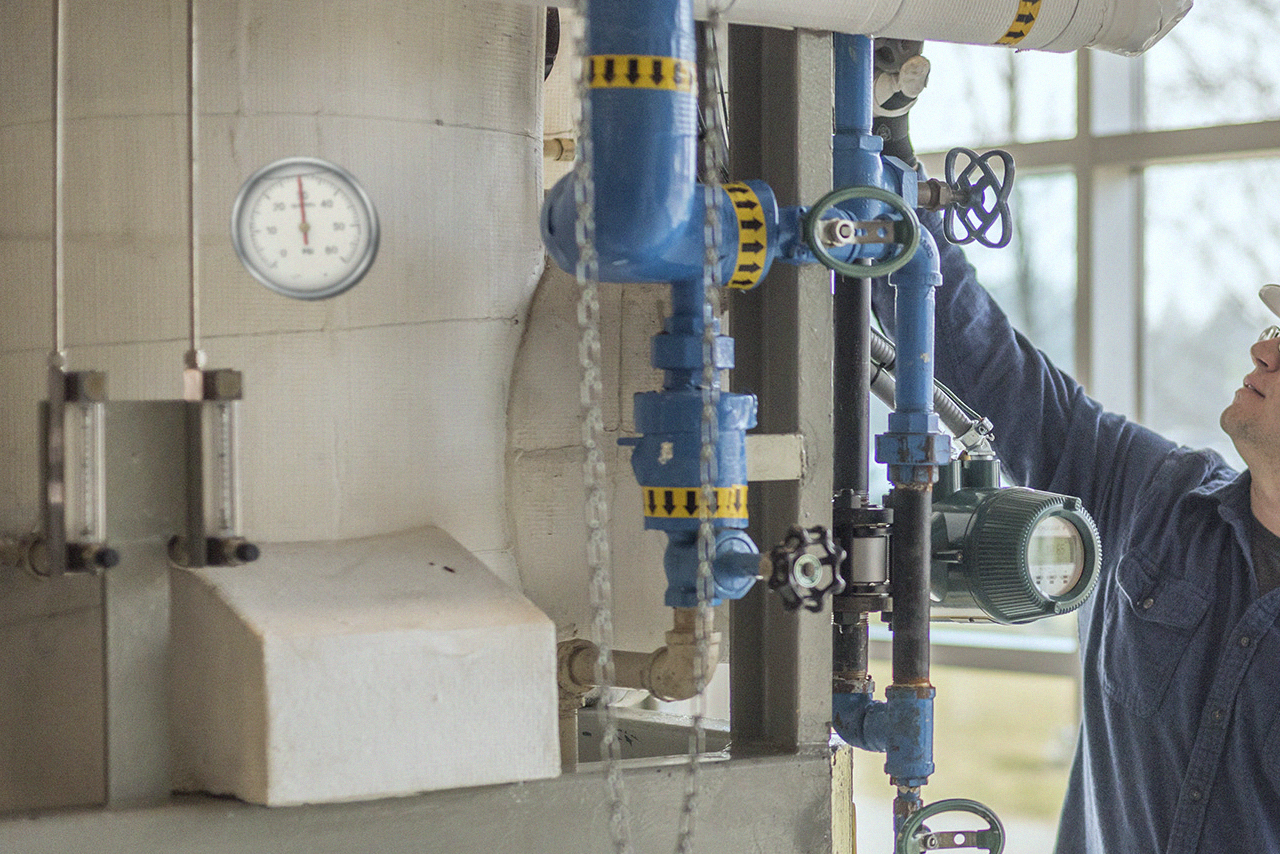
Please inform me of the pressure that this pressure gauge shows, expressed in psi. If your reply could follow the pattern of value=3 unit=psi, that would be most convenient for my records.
value=30 unit=psi
